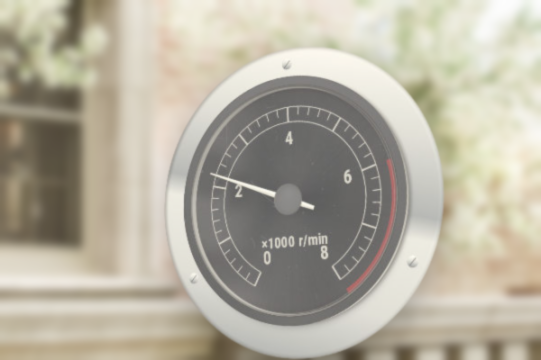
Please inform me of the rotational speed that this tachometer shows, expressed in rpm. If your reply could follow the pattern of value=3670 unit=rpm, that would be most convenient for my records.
value=2200 unit=rpm
